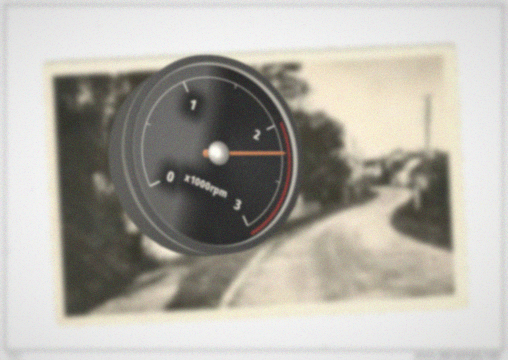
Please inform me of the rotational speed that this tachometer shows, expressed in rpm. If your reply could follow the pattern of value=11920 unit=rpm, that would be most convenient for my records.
value=2250 unit=rpm
